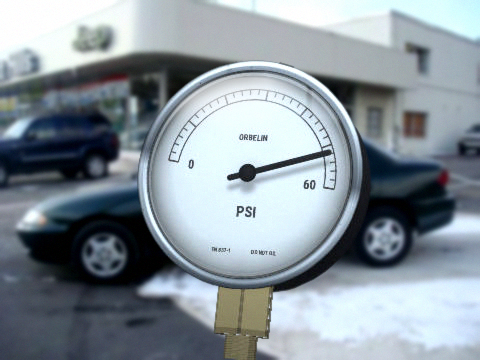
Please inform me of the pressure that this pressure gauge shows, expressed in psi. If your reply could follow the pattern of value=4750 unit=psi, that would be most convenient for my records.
value=52 unit=psi
